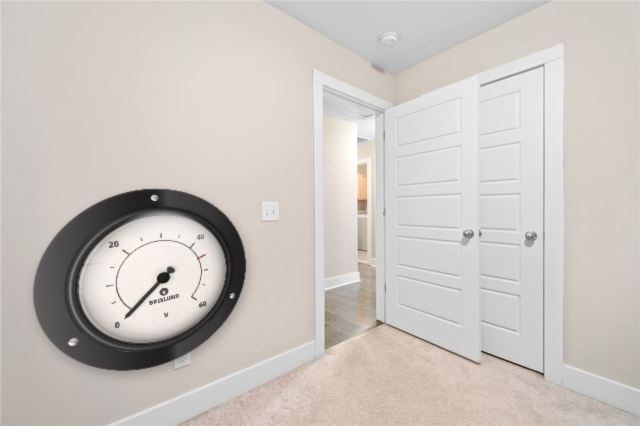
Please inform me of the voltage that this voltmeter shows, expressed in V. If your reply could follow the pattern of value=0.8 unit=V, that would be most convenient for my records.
value=0 unit=V
